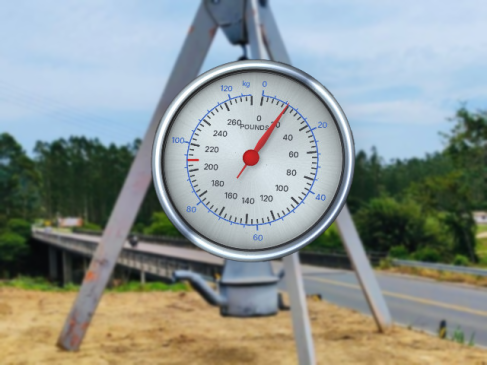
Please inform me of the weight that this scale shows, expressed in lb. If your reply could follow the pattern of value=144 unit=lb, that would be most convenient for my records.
value=20 unit=lb
